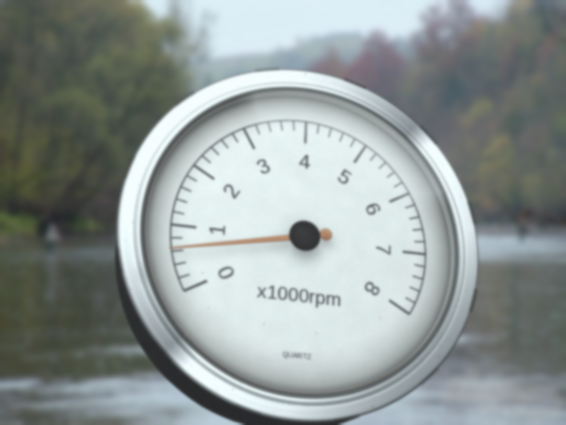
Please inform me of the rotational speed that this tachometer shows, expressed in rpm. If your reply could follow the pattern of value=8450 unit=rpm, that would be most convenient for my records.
value=600 unit=rpm
